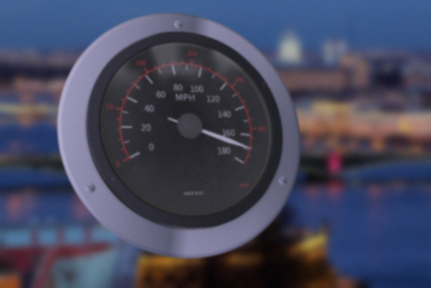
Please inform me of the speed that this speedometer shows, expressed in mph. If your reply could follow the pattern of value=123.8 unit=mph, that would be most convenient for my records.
value=170 unit=mph
